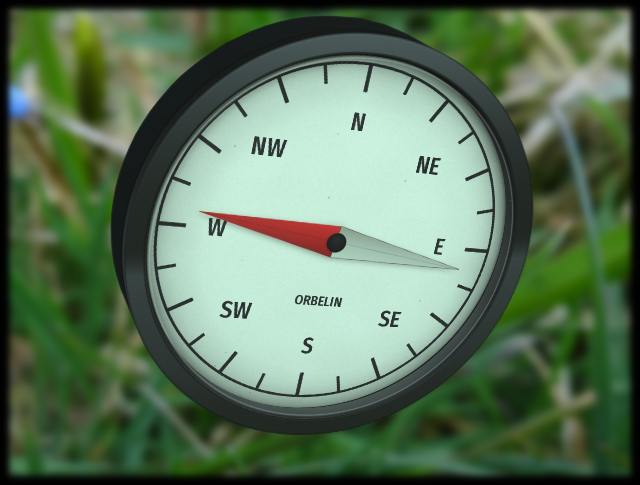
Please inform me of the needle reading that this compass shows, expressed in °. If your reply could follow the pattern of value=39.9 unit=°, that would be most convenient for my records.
value=277.5 unit=°
